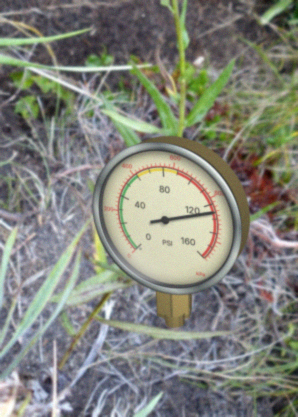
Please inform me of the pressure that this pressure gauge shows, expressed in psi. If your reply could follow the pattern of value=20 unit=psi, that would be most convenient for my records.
value=125 unit=psi
